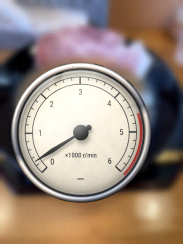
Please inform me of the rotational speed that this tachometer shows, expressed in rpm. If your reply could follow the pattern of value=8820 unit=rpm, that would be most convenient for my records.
value=300 unit=rpm
